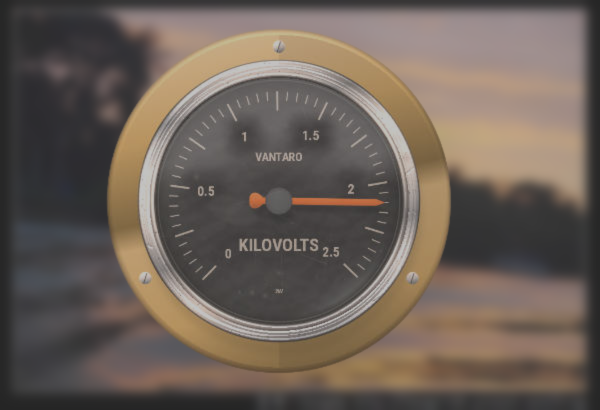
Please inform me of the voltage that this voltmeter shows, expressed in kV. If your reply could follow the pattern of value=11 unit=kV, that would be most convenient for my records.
value=2.1 unit=kV
